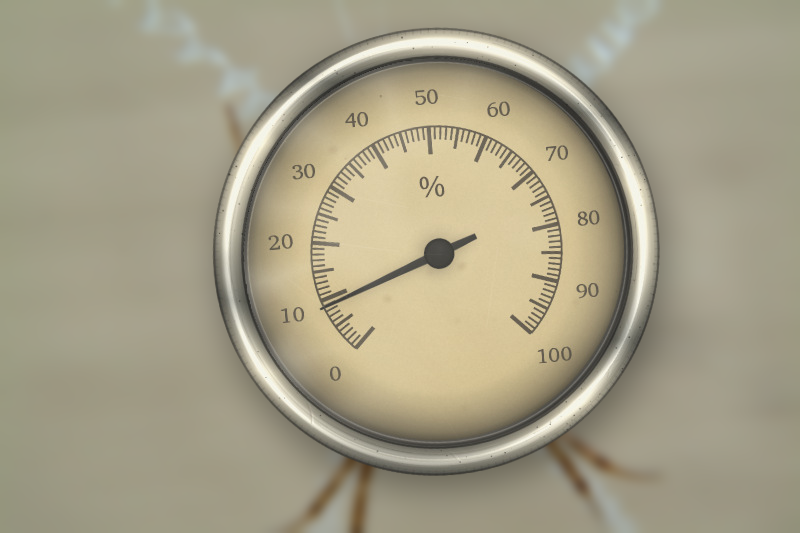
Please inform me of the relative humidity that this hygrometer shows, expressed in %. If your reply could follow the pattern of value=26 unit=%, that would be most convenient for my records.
value=9 unit=%
